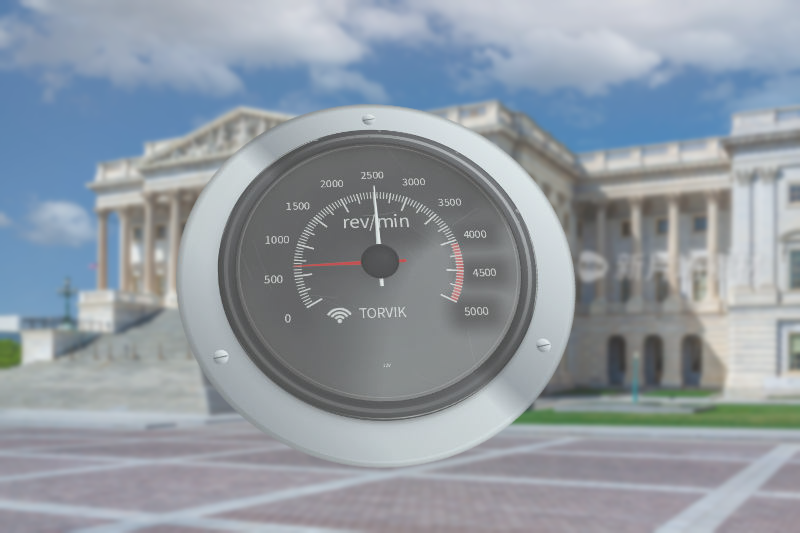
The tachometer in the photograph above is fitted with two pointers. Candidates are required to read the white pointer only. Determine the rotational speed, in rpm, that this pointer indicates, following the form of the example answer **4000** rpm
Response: **2500** rpm
